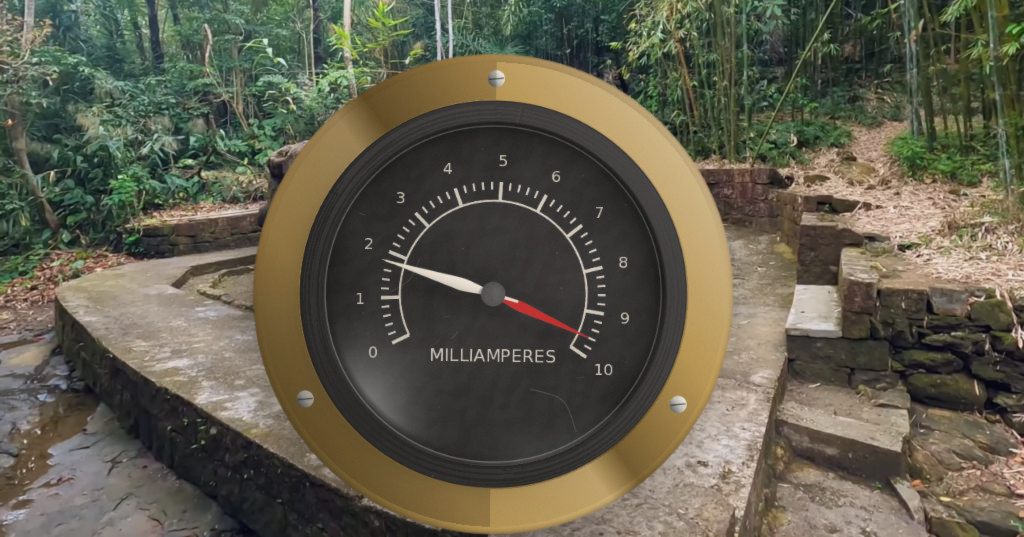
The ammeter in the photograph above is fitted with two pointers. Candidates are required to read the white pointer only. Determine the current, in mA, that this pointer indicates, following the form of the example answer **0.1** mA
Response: **1.8** mA
